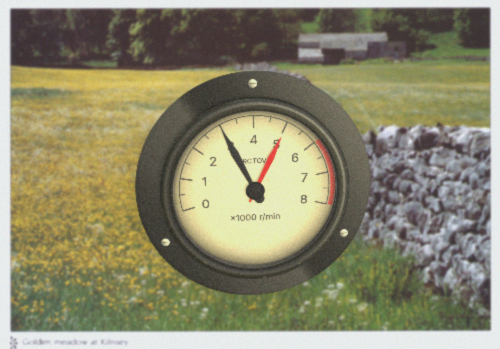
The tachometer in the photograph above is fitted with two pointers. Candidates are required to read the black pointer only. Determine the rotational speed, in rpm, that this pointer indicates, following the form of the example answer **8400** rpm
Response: **3000** rpm
